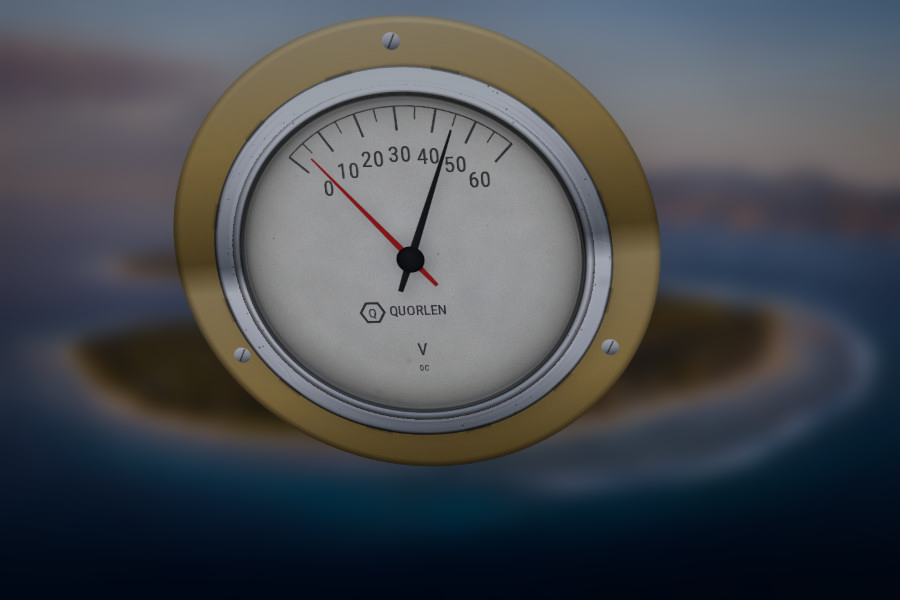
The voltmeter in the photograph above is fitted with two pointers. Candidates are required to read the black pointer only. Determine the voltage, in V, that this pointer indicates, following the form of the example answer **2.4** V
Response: **45** V
